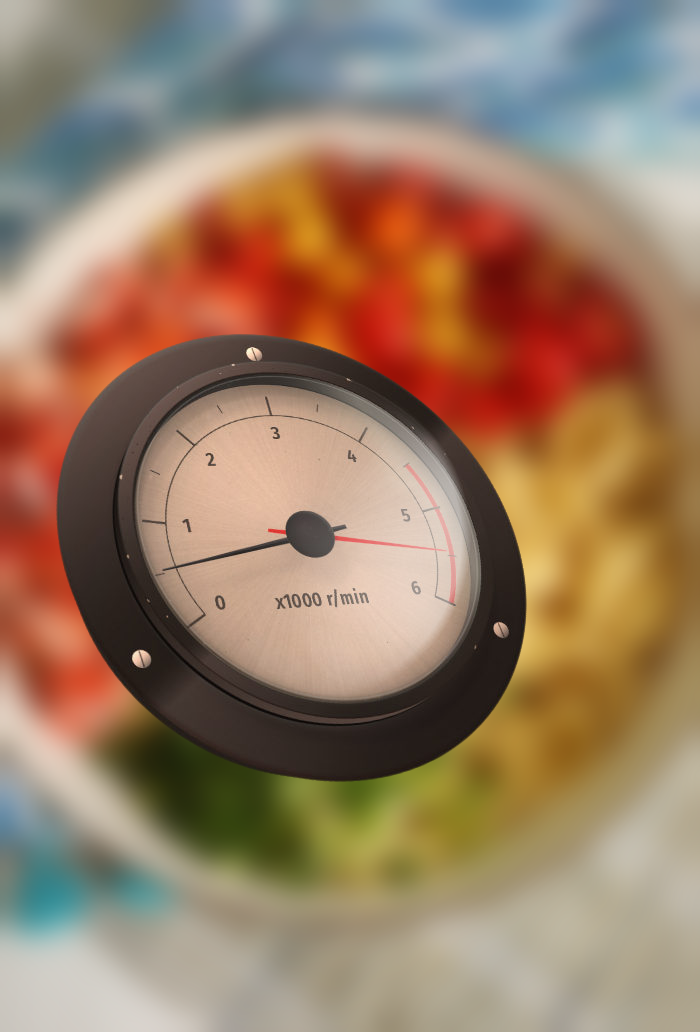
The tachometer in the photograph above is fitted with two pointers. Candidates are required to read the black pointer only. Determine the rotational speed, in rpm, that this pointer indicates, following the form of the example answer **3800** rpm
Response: **500** rpm
